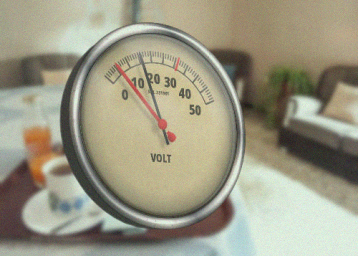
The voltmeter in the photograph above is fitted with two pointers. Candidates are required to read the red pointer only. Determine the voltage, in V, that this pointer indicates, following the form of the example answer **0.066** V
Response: **5** V
